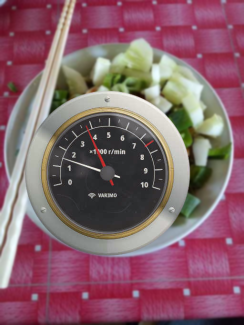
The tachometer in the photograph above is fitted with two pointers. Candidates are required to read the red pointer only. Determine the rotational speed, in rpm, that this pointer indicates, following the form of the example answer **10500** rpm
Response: **3750** rpm
